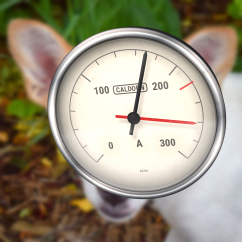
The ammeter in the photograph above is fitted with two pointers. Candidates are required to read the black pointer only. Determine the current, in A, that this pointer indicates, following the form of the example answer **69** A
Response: **170** A
